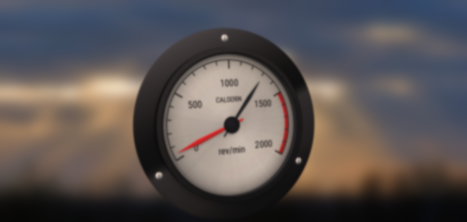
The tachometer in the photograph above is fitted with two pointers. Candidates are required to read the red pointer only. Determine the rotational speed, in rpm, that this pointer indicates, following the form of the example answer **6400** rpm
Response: **50** rpm
